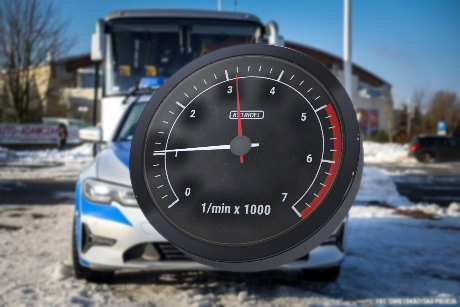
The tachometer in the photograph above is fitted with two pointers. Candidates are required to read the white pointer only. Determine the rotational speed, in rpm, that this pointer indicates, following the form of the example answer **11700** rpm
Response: **1000** rpm
